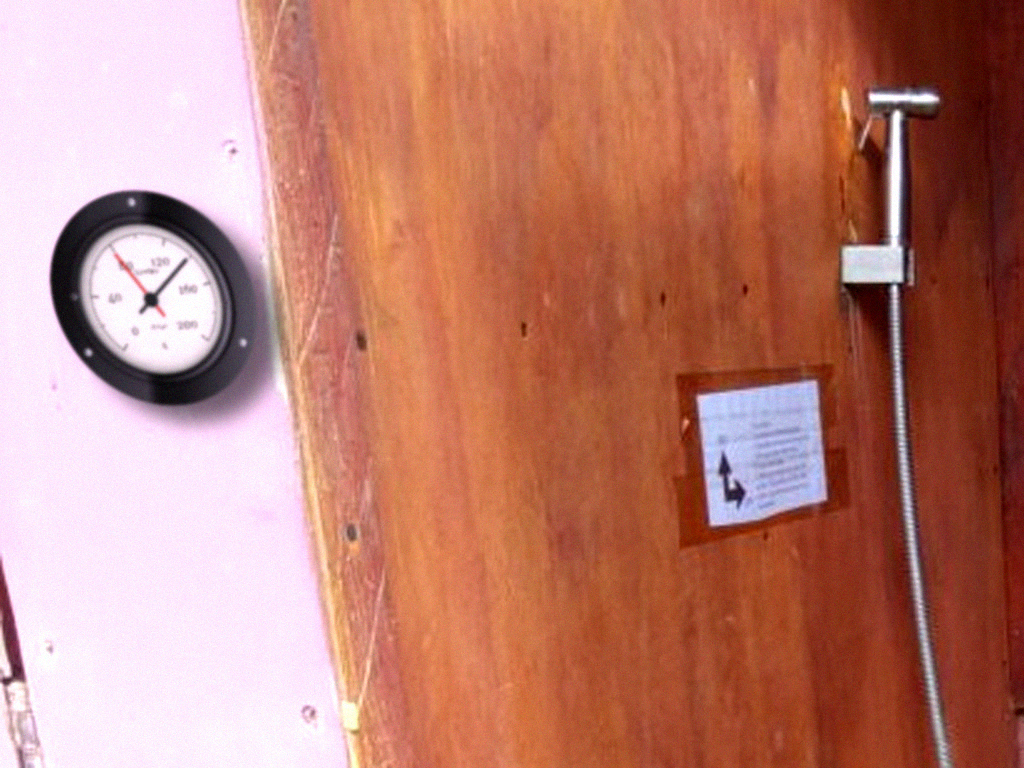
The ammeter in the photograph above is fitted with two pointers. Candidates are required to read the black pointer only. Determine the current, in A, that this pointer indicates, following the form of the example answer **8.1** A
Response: **140** A
